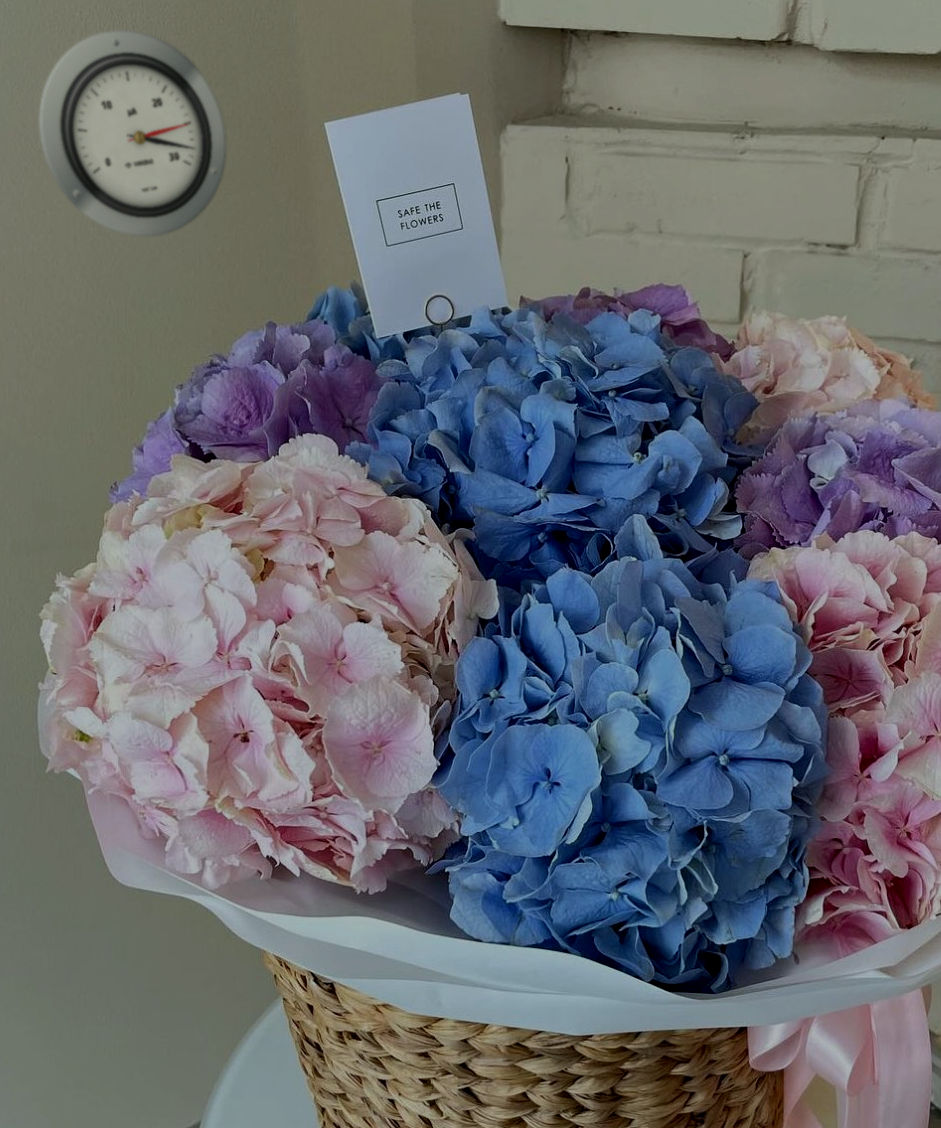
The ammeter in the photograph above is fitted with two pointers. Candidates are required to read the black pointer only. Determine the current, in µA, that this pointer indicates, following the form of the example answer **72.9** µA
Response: **28** µA
